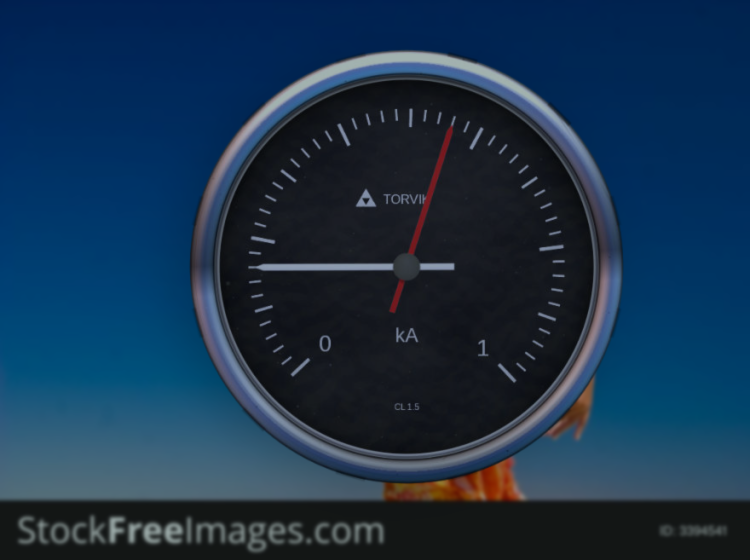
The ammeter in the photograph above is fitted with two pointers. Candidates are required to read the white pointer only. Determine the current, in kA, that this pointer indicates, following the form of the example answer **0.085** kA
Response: **0.16** kA
